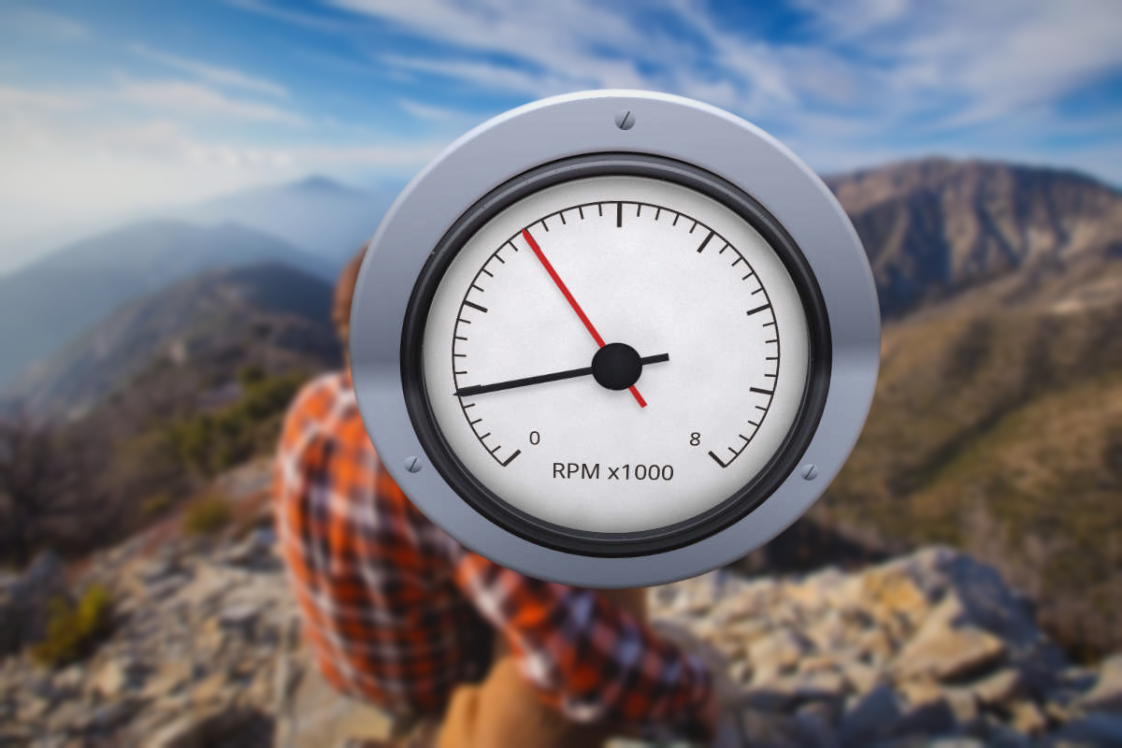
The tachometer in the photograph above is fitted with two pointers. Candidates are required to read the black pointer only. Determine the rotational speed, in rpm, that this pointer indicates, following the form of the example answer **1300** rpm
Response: **1000** rpm
